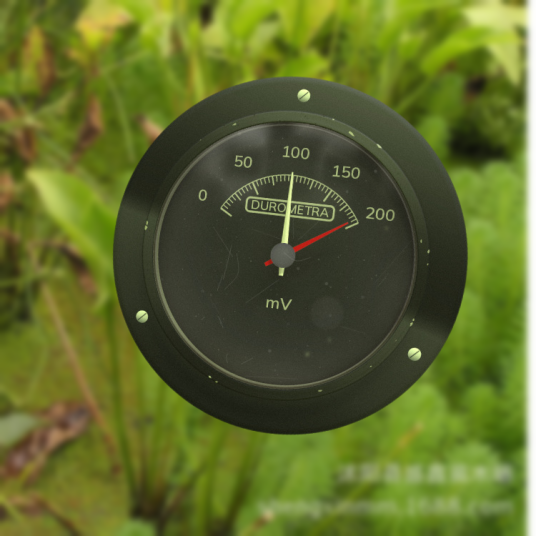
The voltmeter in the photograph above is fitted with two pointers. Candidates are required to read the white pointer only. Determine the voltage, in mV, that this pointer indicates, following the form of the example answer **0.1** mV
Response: **100** mV
